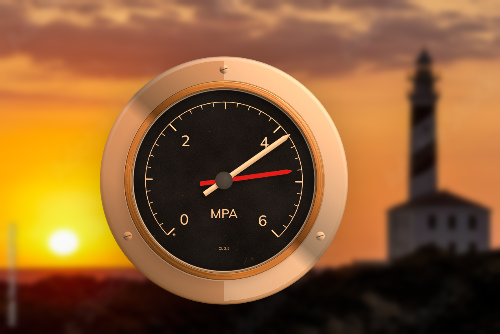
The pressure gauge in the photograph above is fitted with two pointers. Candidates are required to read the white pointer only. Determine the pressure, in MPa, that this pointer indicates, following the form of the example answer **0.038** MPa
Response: **4.2** MPa
